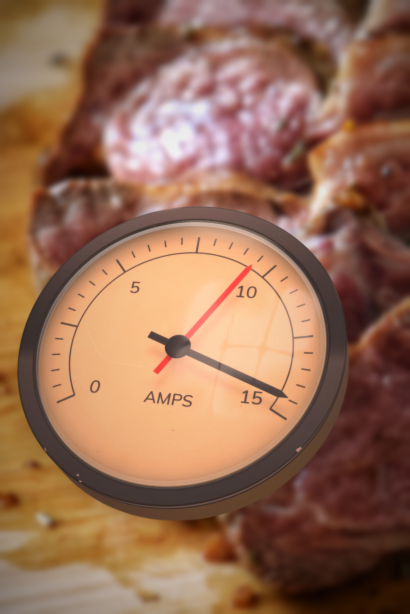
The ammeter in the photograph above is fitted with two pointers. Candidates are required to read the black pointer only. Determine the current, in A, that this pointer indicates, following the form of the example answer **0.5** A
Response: **14.5** A
